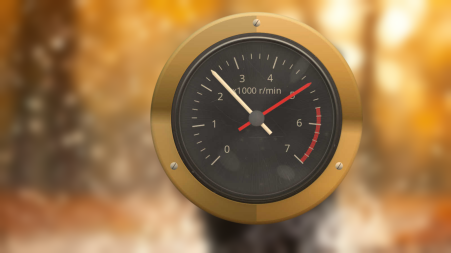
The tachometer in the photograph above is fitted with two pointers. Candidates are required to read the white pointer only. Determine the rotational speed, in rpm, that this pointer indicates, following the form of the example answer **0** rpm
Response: **2400** rpm
